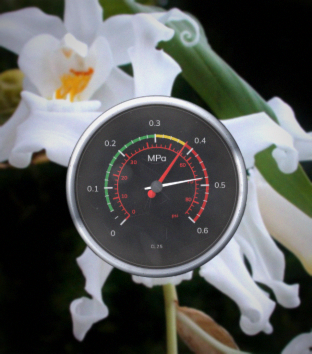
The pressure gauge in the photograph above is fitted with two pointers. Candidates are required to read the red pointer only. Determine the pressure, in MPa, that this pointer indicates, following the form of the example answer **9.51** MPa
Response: **0.38** MPa
